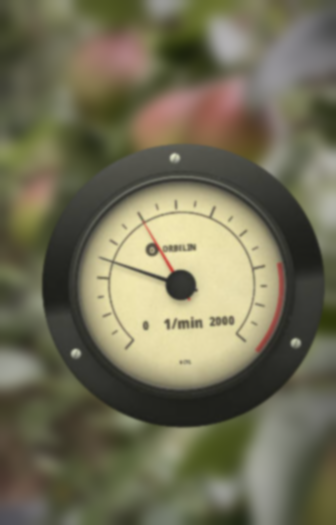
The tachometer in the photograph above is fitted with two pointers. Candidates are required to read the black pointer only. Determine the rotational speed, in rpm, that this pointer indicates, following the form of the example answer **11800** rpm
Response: **500** rpm
